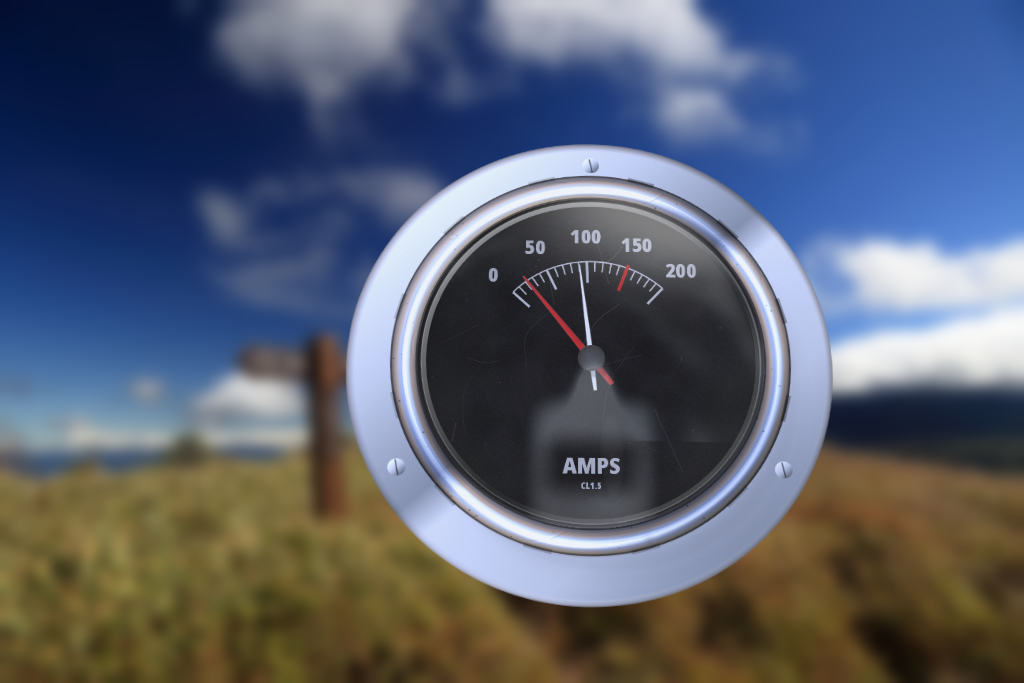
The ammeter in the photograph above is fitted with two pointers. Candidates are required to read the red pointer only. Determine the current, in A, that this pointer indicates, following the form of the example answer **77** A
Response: **20** A
